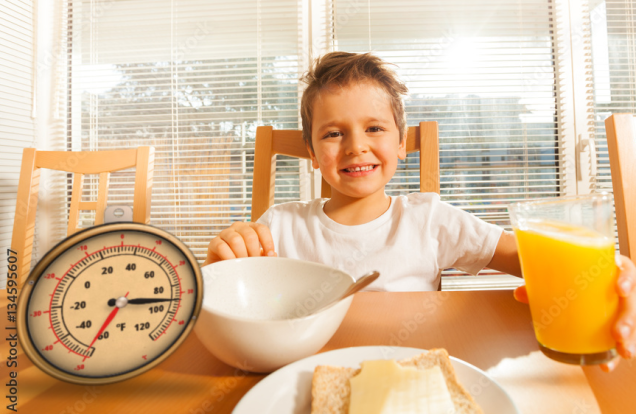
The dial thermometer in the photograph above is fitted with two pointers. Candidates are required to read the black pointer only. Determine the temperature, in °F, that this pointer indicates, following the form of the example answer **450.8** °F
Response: **90** °F
